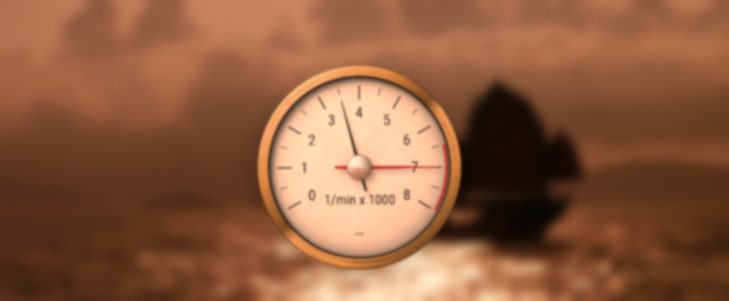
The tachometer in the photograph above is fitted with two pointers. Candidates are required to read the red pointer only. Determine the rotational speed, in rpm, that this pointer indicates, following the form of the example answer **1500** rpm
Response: **7000** rpm
